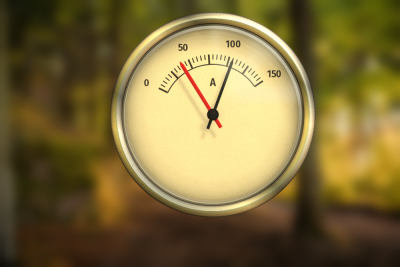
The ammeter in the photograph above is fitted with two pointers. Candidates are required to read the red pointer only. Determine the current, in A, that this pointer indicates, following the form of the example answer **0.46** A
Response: **40** A
